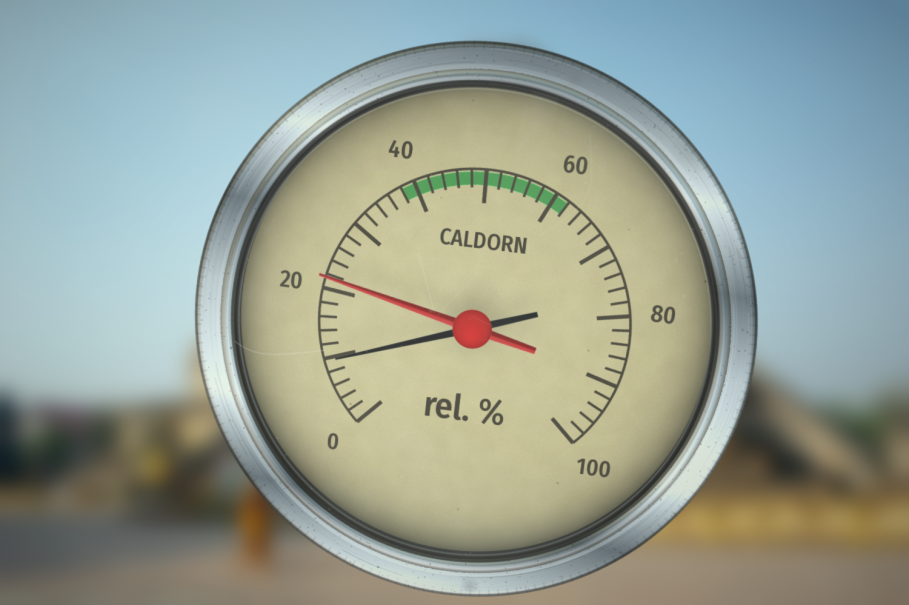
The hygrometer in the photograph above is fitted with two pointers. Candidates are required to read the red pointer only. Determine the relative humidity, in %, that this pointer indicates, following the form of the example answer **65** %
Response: **22** %
